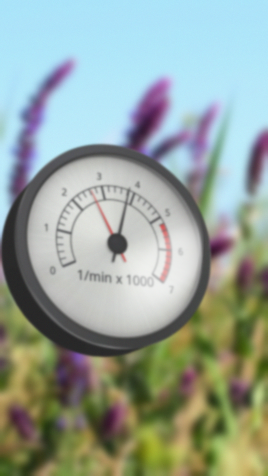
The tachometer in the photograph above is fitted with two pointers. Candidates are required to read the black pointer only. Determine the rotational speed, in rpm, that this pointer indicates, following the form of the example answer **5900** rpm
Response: **3800** rpm
